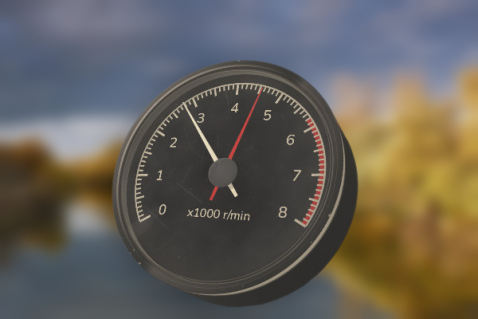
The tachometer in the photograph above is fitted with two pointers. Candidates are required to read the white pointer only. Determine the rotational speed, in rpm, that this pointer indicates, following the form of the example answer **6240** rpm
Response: **2800** rpm
